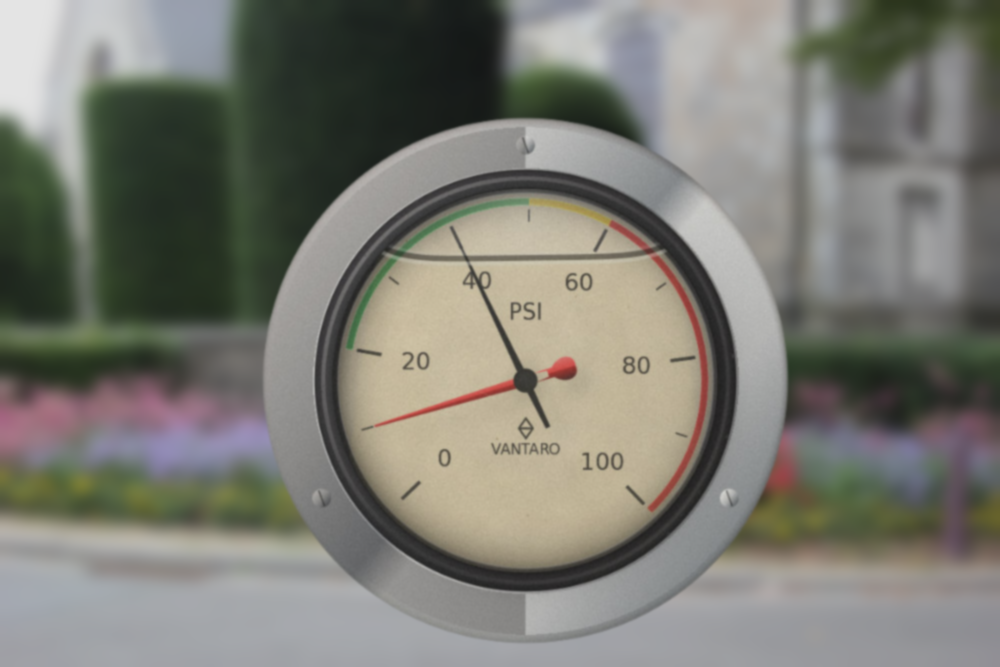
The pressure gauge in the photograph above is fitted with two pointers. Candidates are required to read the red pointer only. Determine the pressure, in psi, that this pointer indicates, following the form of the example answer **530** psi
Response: **10** psi
